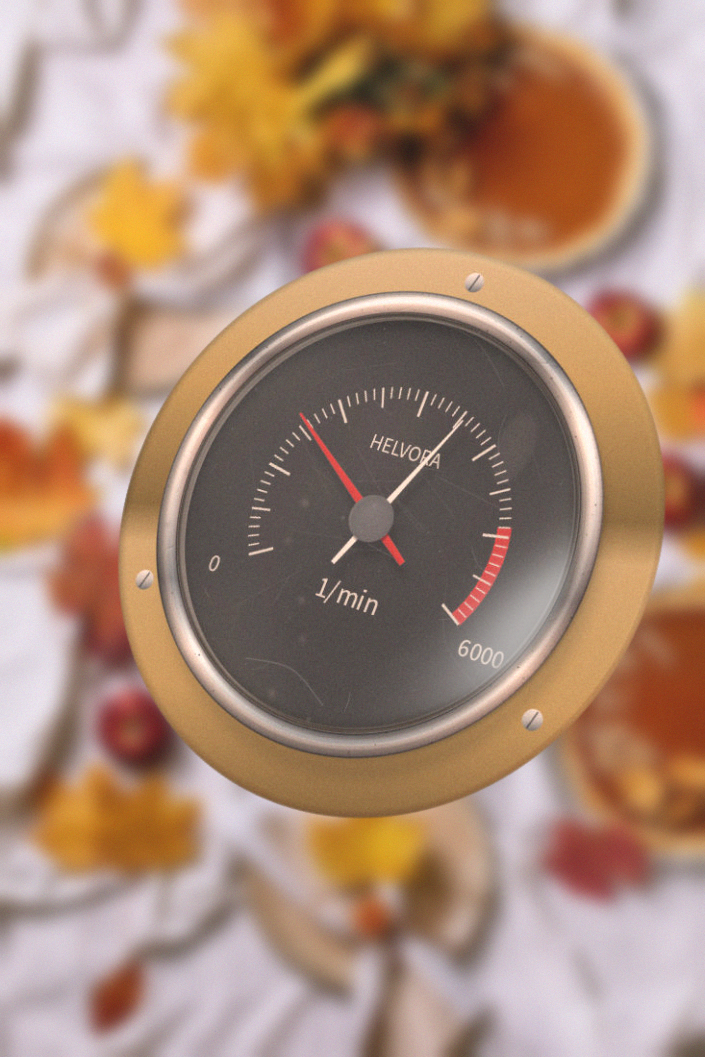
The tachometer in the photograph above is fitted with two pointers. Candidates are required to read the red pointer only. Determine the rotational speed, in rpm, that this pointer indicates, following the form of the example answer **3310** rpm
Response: **1600** rpm
